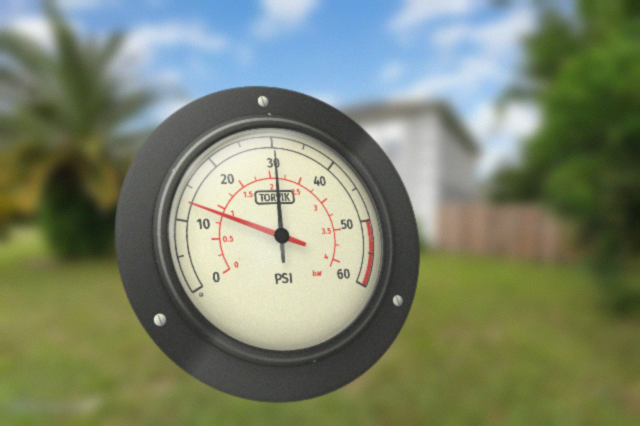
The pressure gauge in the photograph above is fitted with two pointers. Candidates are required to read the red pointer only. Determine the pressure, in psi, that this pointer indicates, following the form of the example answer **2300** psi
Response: **12.5** psi
